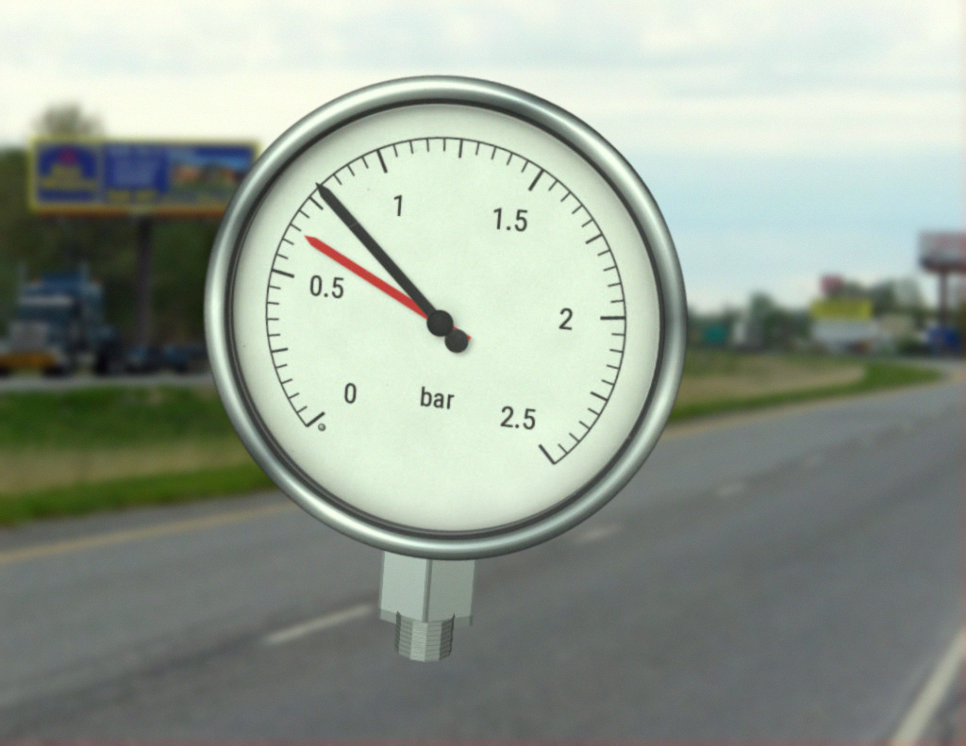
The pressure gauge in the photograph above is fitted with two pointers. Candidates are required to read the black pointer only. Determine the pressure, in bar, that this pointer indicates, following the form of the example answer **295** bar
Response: **0.8** bar
